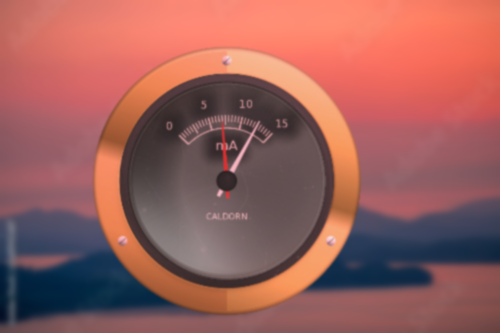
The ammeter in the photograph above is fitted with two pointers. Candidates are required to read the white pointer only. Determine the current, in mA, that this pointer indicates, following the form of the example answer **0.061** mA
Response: **12.5** mA
